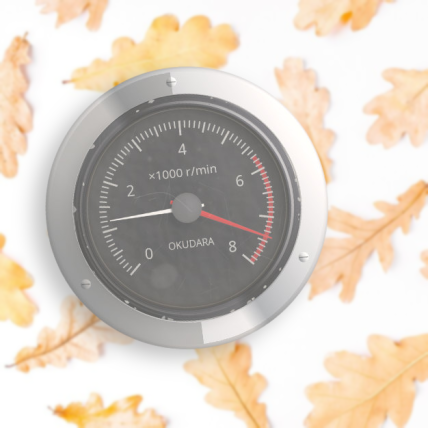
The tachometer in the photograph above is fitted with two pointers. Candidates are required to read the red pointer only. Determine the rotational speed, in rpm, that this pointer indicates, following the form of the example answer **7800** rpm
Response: **7400** rpm
